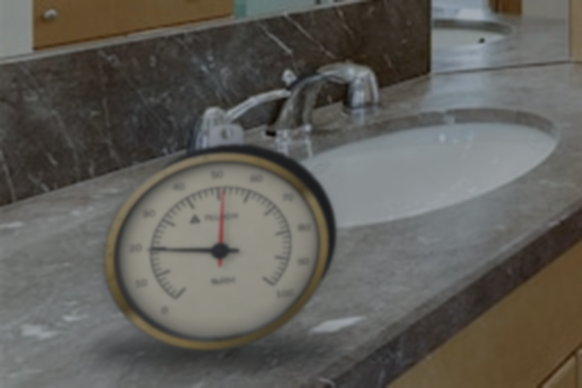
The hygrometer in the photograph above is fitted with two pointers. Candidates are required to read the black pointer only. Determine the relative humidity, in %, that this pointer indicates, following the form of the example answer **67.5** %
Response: **20** %
